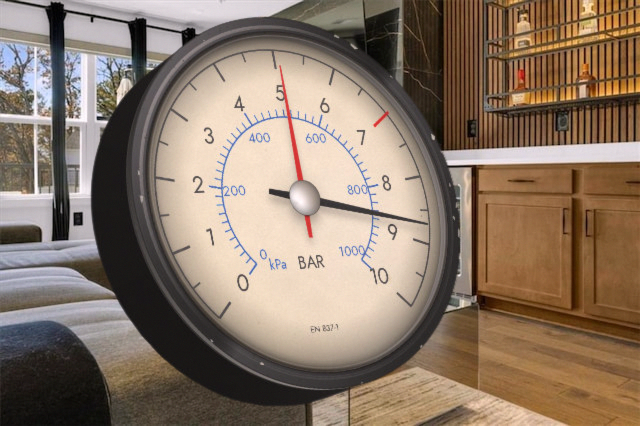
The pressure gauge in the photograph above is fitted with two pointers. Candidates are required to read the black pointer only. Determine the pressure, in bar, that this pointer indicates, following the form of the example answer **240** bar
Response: **8.75** bar
